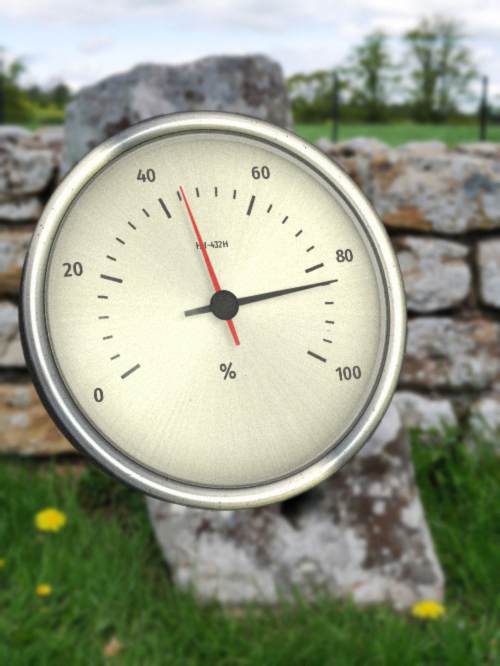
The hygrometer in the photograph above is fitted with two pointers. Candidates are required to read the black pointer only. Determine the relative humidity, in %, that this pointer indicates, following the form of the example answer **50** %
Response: **84** %
